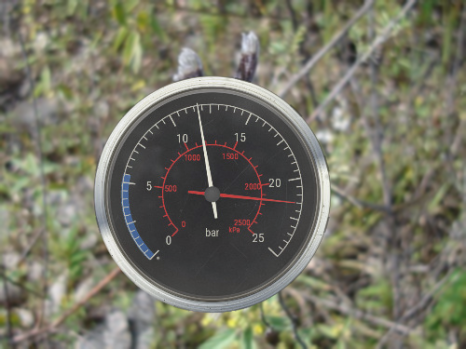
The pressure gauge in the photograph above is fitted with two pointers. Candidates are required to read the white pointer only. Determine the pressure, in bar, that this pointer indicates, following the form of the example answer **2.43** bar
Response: **11.75** bar
